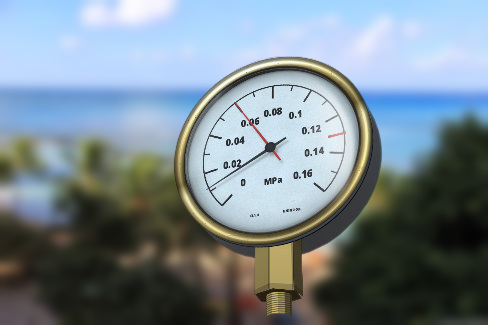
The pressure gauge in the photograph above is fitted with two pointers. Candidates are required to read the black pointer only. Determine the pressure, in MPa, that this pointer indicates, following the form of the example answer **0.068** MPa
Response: **0.01** MPa
